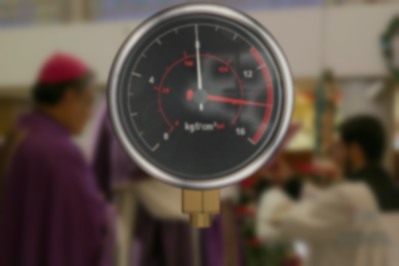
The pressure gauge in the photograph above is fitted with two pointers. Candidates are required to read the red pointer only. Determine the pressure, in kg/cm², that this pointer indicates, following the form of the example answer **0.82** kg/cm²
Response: **14** kg/cm²
